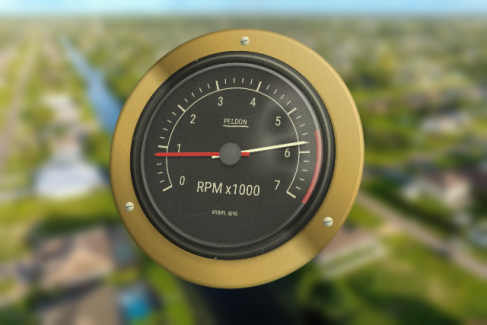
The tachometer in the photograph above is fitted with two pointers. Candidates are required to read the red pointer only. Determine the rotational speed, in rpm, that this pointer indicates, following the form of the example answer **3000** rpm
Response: **800** rpm
